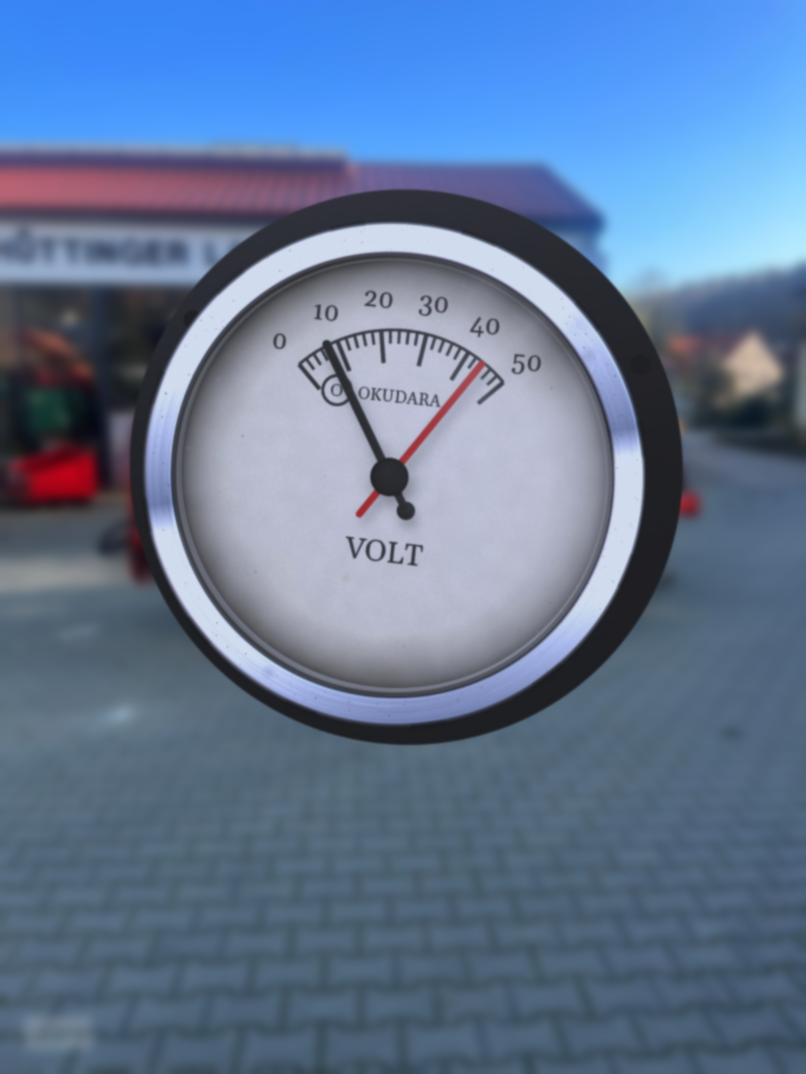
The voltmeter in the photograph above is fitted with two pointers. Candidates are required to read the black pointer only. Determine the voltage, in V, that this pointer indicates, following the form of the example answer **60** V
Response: **8** V
